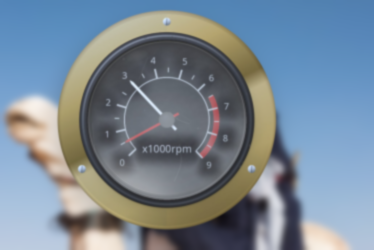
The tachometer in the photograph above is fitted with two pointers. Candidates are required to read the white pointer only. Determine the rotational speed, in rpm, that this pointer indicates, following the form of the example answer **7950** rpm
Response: **3000** rpm
